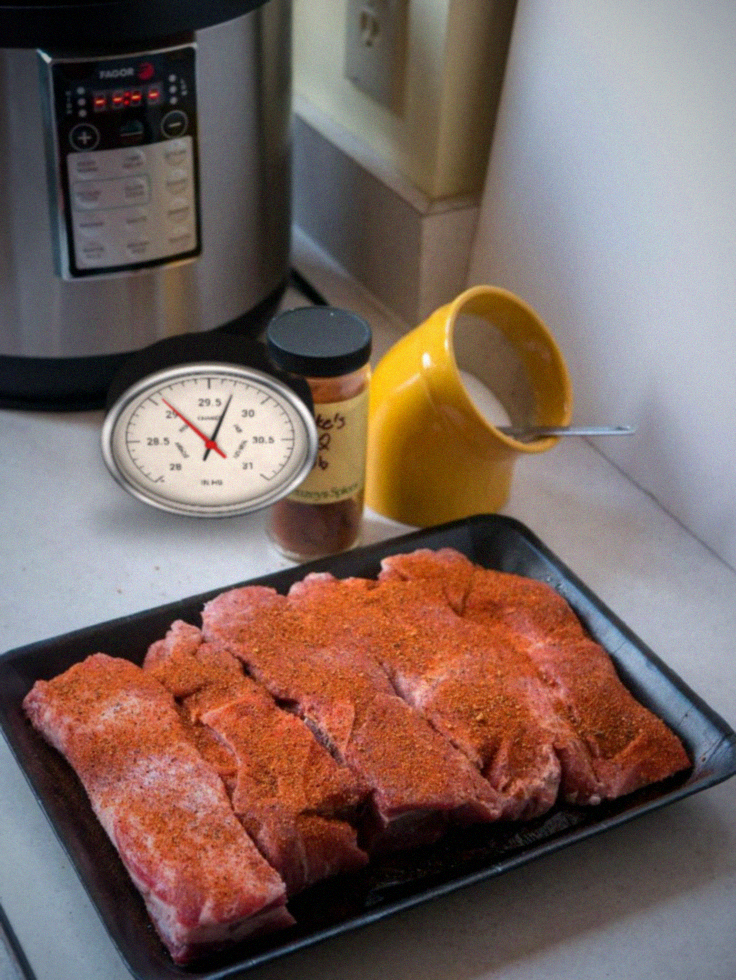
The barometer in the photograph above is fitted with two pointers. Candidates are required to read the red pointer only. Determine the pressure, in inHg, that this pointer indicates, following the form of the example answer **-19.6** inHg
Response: **29.1** inHg
